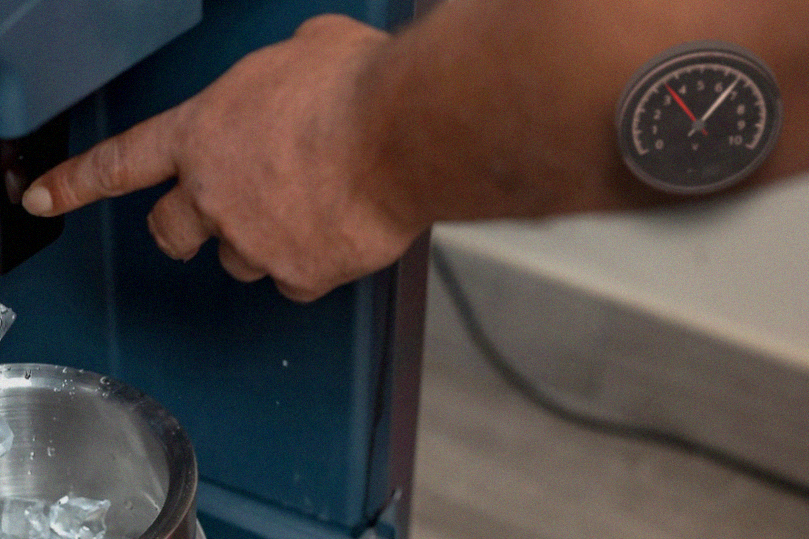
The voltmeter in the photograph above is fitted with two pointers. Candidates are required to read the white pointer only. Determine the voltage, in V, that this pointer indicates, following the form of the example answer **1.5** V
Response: **6.5** V
